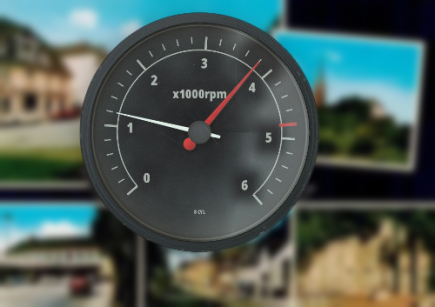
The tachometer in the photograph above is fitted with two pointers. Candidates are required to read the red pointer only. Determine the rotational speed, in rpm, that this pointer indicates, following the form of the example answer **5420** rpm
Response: **3800** rpm
